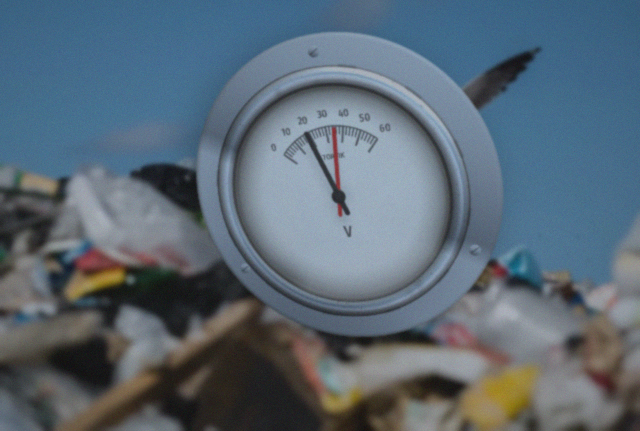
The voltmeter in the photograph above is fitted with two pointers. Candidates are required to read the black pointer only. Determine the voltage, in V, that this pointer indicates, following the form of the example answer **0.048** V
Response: **20** V
